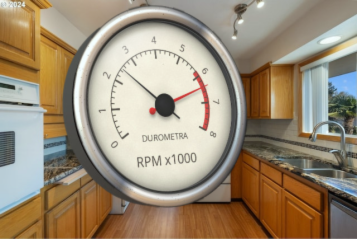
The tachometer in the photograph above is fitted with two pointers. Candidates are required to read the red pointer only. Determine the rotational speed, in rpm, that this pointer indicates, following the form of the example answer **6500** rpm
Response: **6400** rpm
